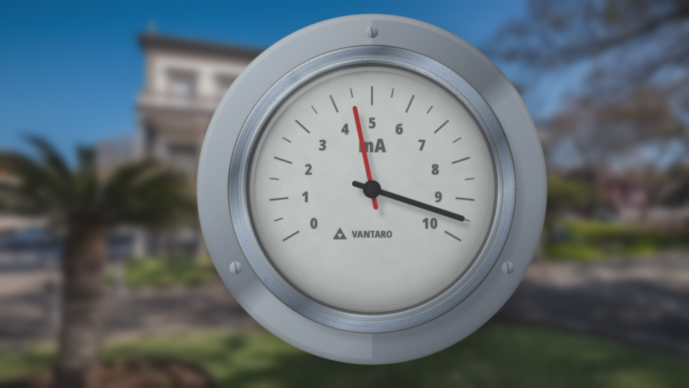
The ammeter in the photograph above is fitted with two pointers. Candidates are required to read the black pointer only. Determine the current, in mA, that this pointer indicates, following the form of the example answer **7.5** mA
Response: **9.5** mA
